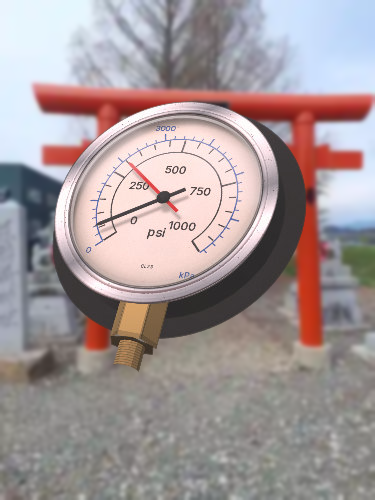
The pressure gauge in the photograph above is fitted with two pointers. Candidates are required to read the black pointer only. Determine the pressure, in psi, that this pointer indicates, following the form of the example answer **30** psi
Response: **50** psi
